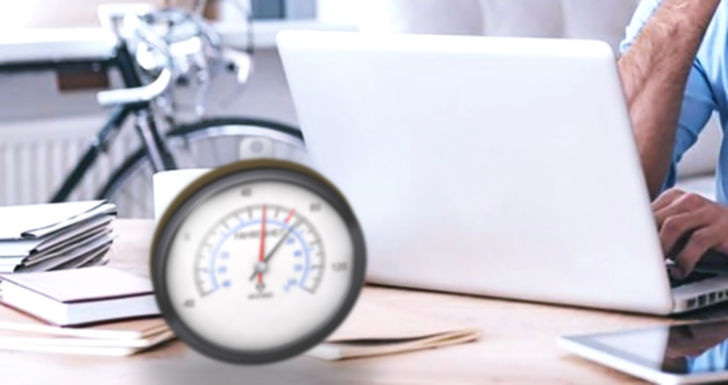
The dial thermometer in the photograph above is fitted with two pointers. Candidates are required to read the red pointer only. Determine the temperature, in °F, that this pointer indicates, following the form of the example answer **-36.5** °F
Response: **50** °F
